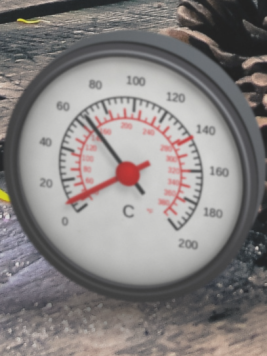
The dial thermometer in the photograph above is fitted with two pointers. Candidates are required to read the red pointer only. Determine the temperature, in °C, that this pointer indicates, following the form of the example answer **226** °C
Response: **8** °C
